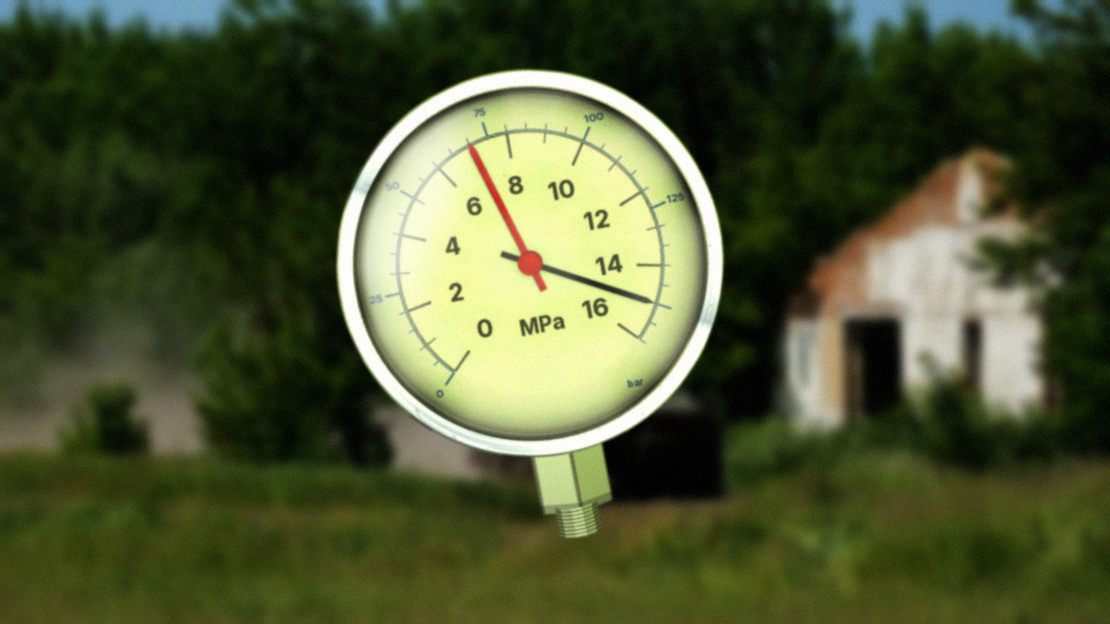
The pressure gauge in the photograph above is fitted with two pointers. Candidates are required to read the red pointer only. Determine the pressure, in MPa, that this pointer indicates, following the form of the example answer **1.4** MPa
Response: **7** MPa
